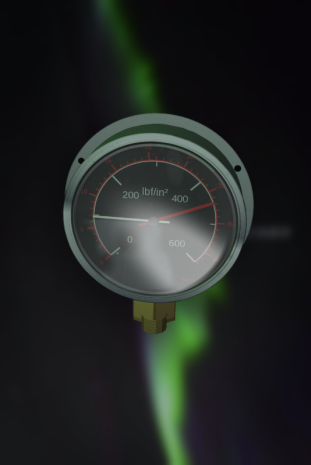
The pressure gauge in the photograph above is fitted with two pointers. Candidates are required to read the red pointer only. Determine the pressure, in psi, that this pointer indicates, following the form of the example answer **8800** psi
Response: **450** psi
